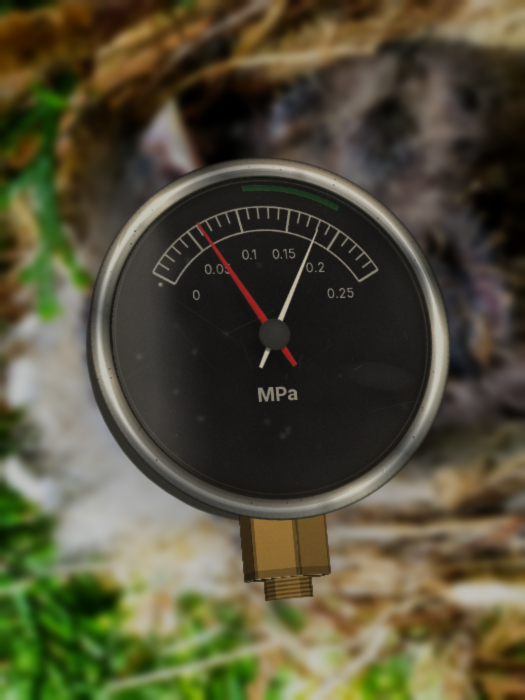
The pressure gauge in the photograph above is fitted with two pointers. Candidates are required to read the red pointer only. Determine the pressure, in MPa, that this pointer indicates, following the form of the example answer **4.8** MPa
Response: **0.06** MPa
